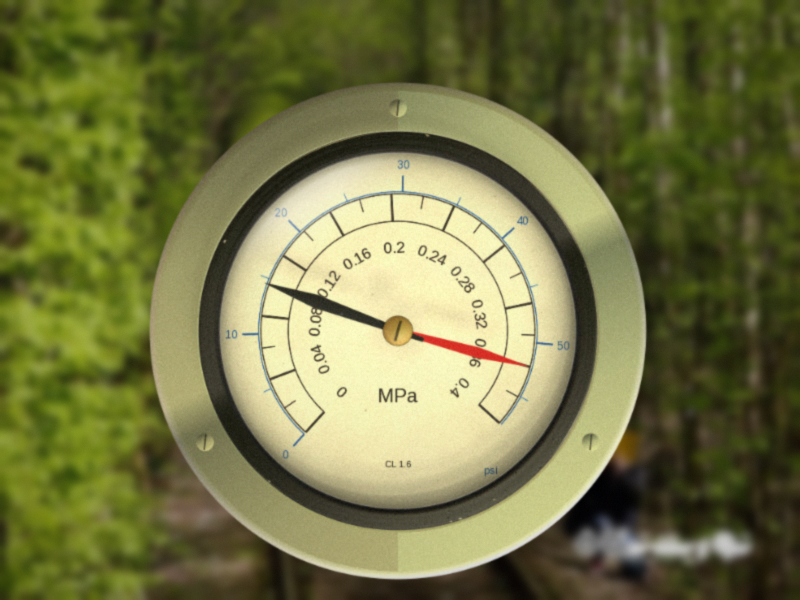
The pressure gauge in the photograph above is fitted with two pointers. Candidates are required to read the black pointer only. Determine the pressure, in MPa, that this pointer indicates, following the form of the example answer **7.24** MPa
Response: **0.1** MPa
